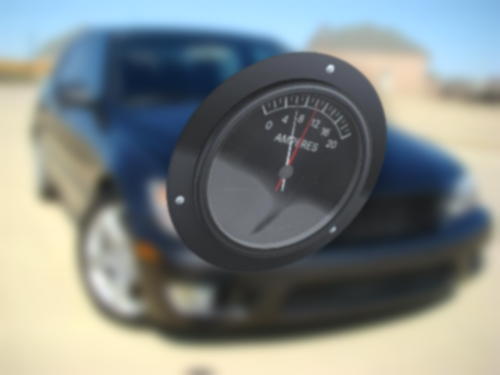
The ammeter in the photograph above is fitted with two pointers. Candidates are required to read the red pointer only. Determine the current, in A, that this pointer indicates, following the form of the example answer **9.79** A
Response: **10** A
